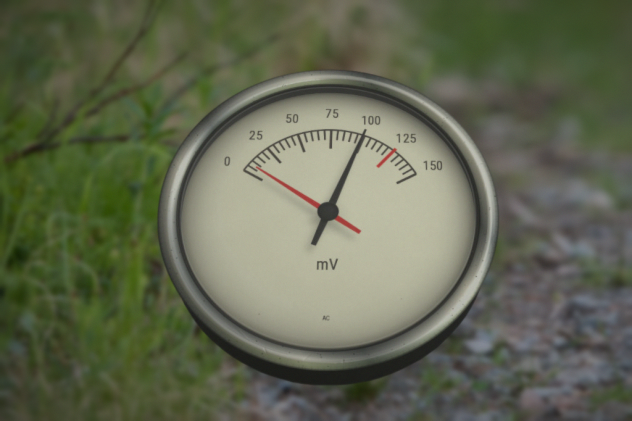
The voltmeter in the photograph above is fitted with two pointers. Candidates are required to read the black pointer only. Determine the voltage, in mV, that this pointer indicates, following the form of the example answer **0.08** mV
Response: **100** mV
